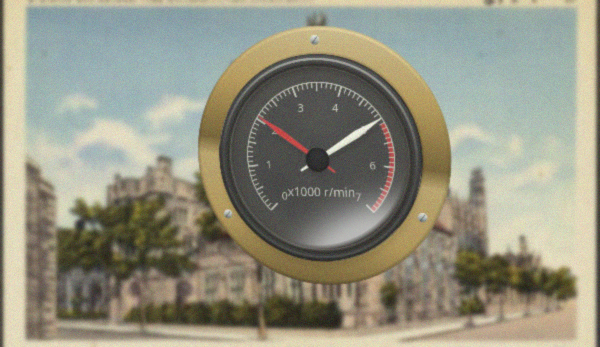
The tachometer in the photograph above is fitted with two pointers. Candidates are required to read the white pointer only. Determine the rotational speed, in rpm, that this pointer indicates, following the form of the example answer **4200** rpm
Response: **5000** rpm
